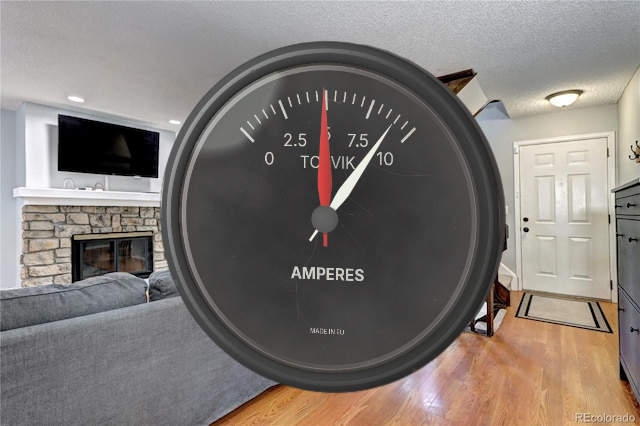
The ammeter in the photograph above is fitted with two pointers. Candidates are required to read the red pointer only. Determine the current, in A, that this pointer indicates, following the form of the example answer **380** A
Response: **5** A
